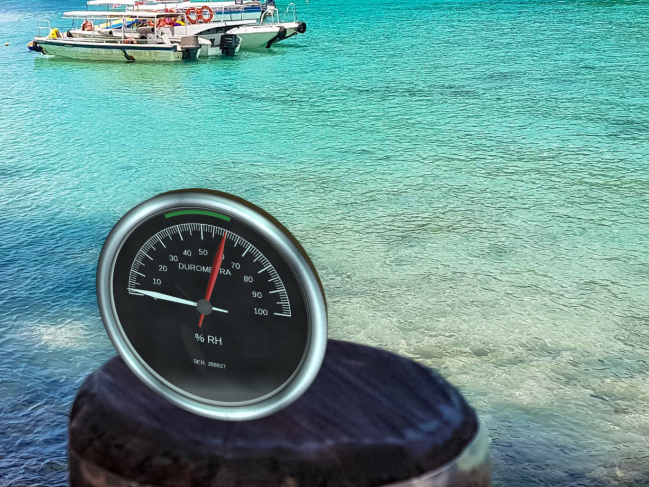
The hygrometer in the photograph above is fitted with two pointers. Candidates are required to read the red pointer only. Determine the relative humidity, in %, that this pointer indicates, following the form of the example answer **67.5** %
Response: **60** %
